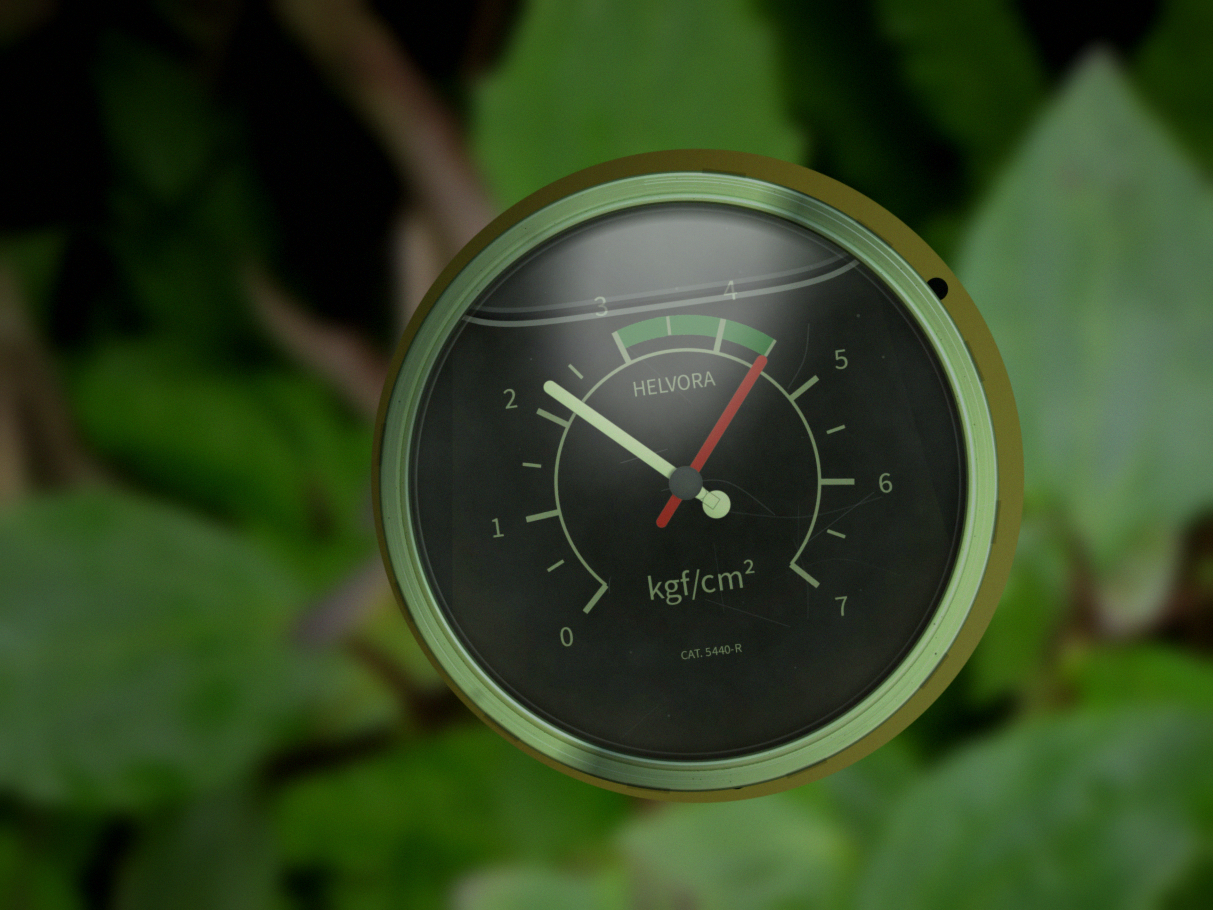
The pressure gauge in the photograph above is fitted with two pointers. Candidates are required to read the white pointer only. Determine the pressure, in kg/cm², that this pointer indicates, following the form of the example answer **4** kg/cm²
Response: **2.25** kg/cm²
